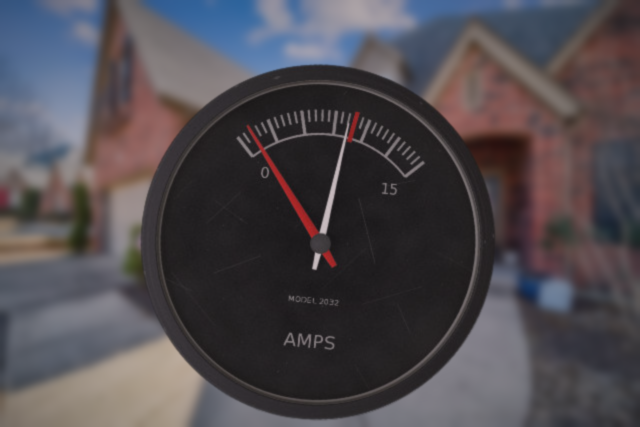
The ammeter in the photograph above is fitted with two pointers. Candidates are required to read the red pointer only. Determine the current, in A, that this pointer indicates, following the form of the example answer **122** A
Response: **1** A
